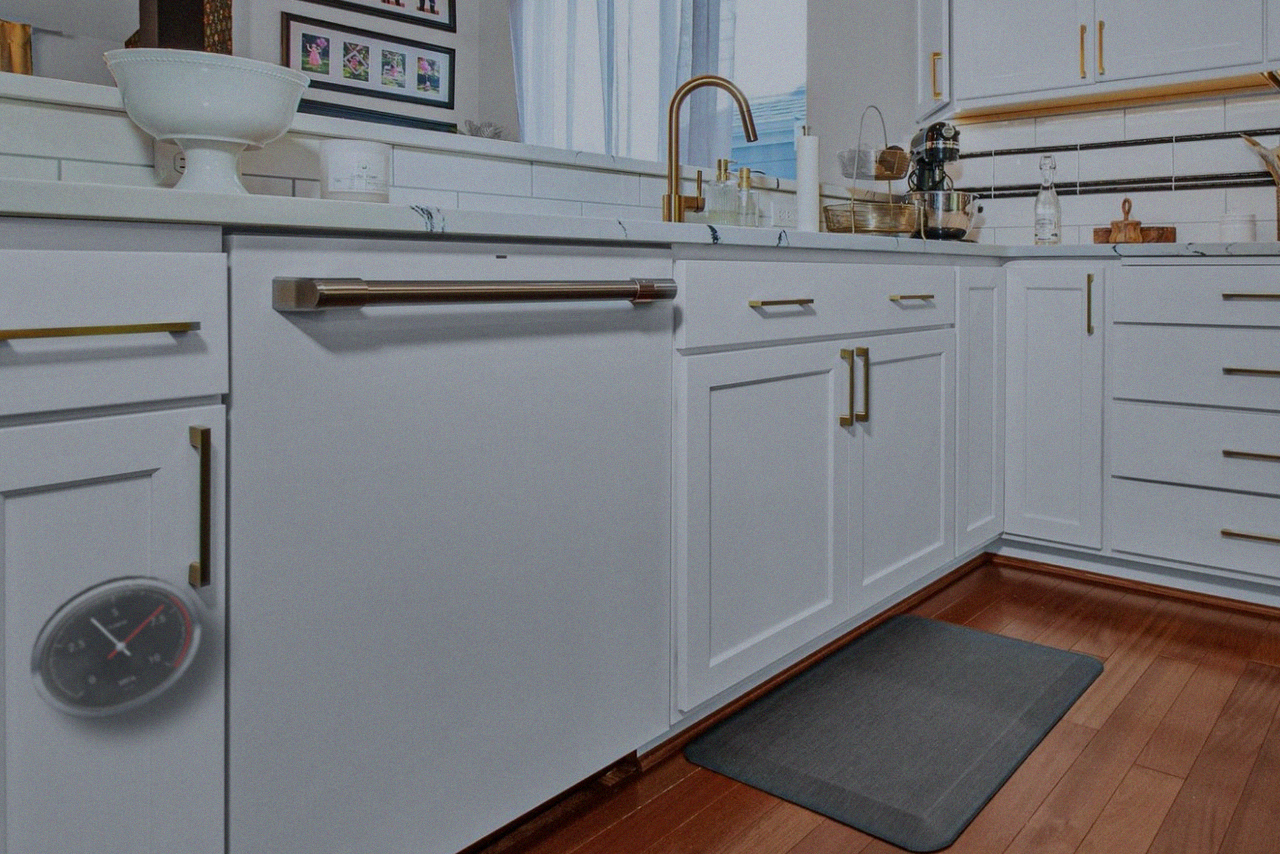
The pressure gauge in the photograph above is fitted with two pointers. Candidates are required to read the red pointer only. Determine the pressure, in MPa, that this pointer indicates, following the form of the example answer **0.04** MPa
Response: **7** MPa
